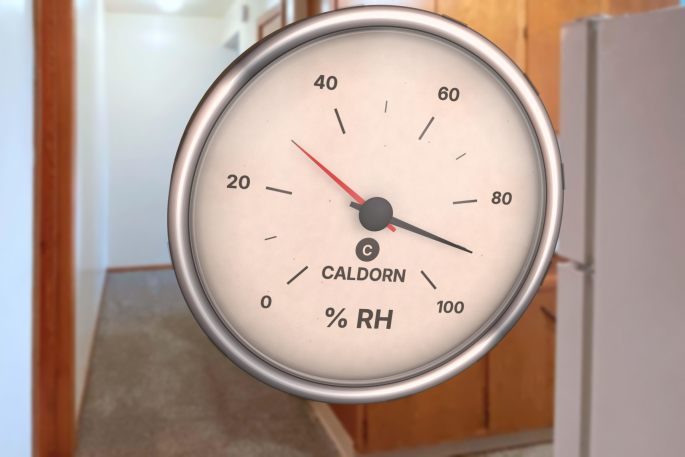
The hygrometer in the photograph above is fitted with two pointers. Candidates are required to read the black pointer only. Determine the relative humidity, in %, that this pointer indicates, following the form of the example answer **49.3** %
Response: **90** %
